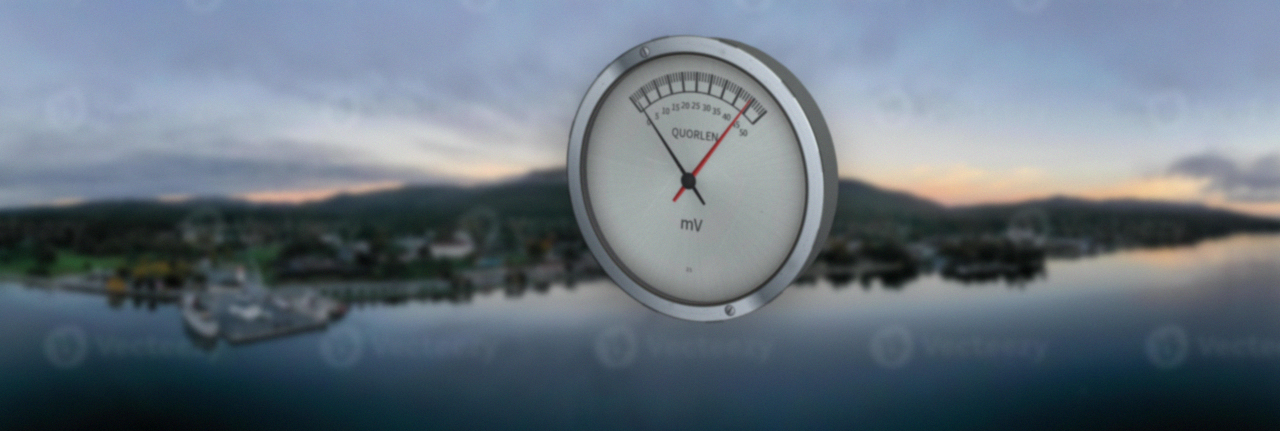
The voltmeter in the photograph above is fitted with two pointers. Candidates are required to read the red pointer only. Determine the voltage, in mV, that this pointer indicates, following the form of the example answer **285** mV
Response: **45** mV
